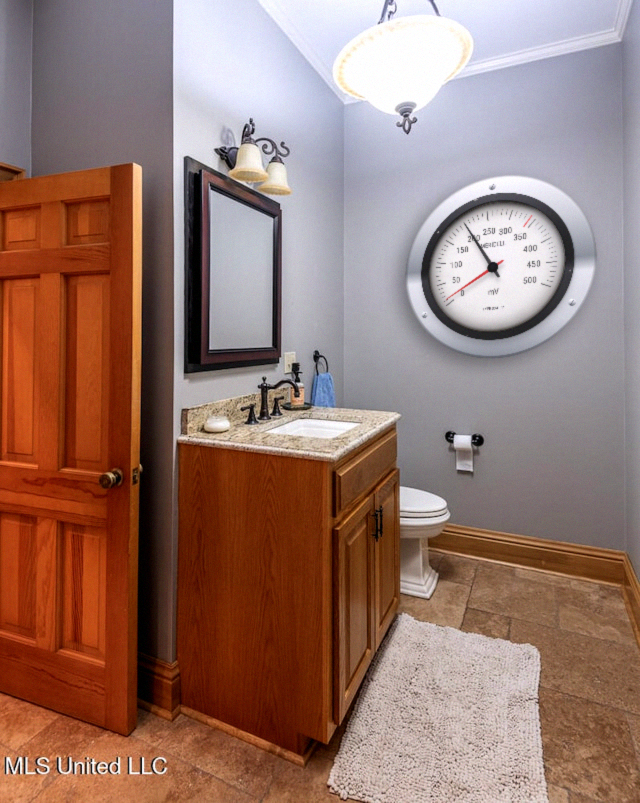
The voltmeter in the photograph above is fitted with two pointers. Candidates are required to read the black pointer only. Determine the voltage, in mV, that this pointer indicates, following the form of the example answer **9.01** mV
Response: **200** mV
